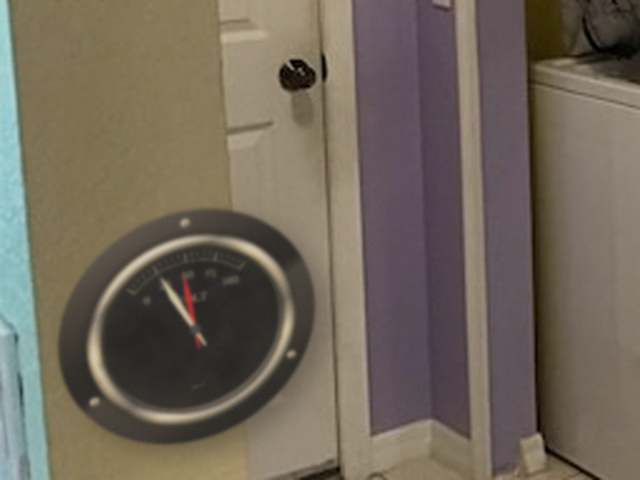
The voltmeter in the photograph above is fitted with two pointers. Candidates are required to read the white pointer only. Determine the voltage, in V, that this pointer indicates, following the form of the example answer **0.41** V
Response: **25** V
